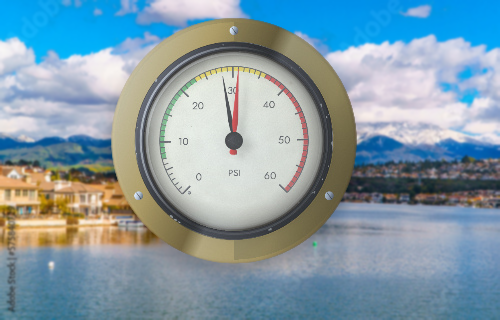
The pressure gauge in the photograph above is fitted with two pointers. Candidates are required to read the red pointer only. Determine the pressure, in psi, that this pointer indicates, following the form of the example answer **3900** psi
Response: **31** psi
